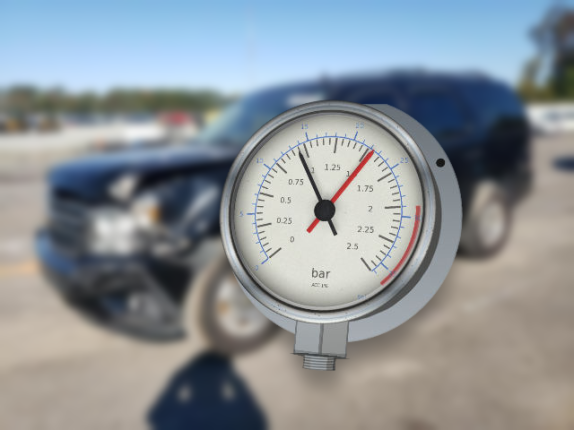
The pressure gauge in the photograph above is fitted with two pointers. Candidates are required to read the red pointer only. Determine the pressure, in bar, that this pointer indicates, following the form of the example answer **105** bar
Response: **1.55** bar
